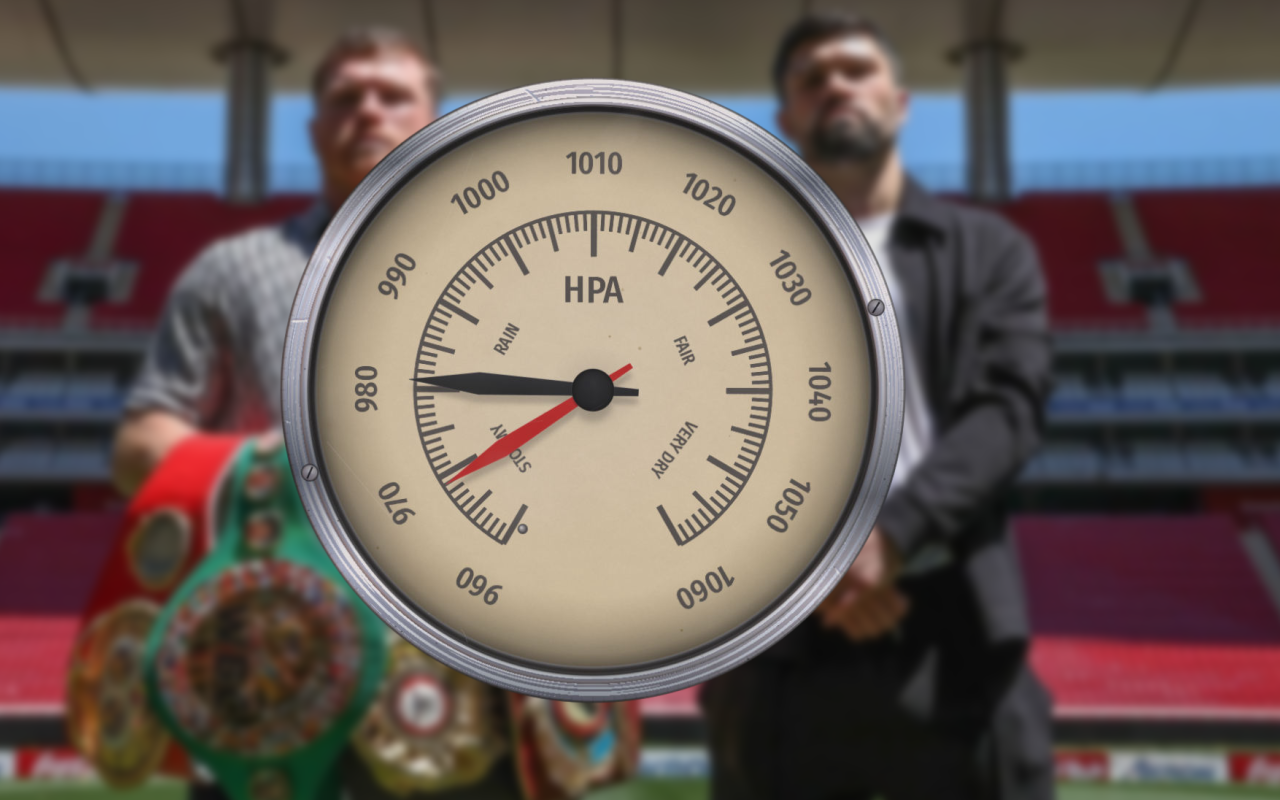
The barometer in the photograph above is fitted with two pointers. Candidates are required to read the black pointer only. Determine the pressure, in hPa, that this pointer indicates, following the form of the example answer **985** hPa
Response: **981** hPa
